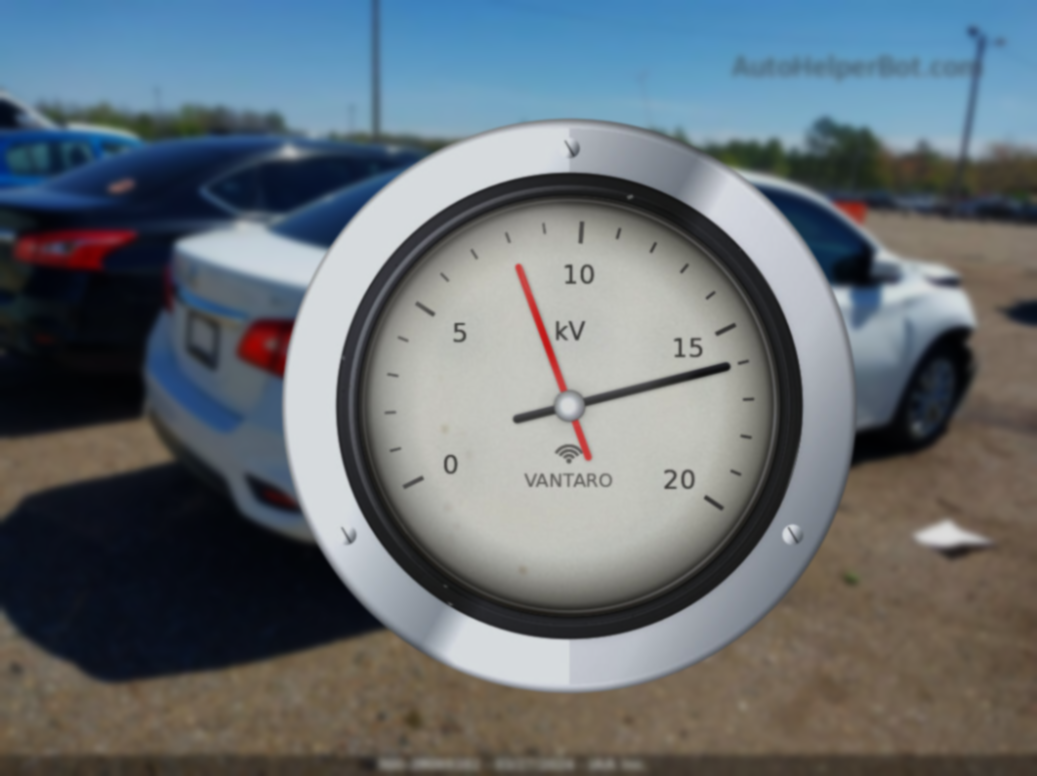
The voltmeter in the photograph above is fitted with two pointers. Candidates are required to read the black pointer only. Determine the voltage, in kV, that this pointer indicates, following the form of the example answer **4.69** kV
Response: **16** kV
